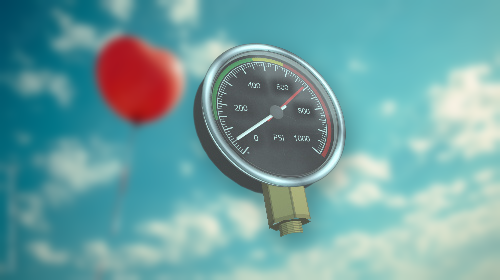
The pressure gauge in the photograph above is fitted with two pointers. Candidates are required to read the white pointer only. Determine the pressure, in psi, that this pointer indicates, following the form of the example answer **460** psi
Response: **50** psi
